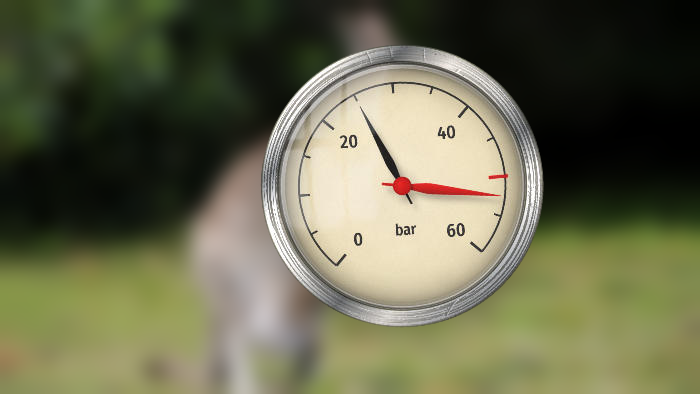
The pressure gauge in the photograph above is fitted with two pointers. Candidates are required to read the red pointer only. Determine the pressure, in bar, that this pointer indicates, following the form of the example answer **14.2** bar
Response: **52.5** bar
